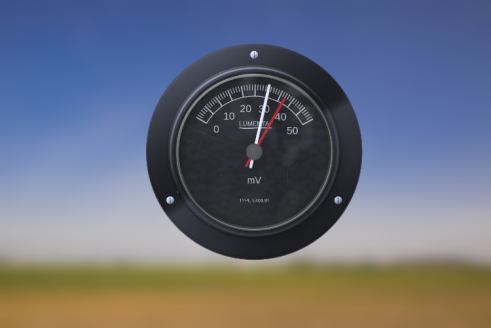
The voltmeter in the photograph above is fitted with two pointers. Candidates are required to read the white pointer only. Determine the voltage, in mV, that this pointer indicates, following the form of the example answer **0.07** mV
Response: **30** mV
